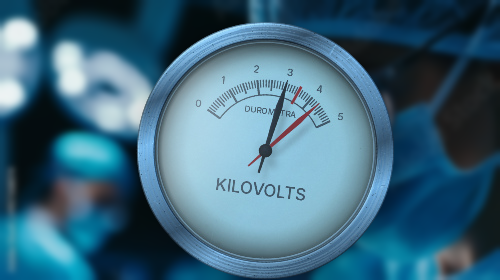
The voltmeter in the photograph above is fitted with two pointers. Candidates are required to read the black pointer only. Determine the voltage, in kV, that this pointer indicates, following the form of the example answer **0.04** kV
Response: **3** kV
